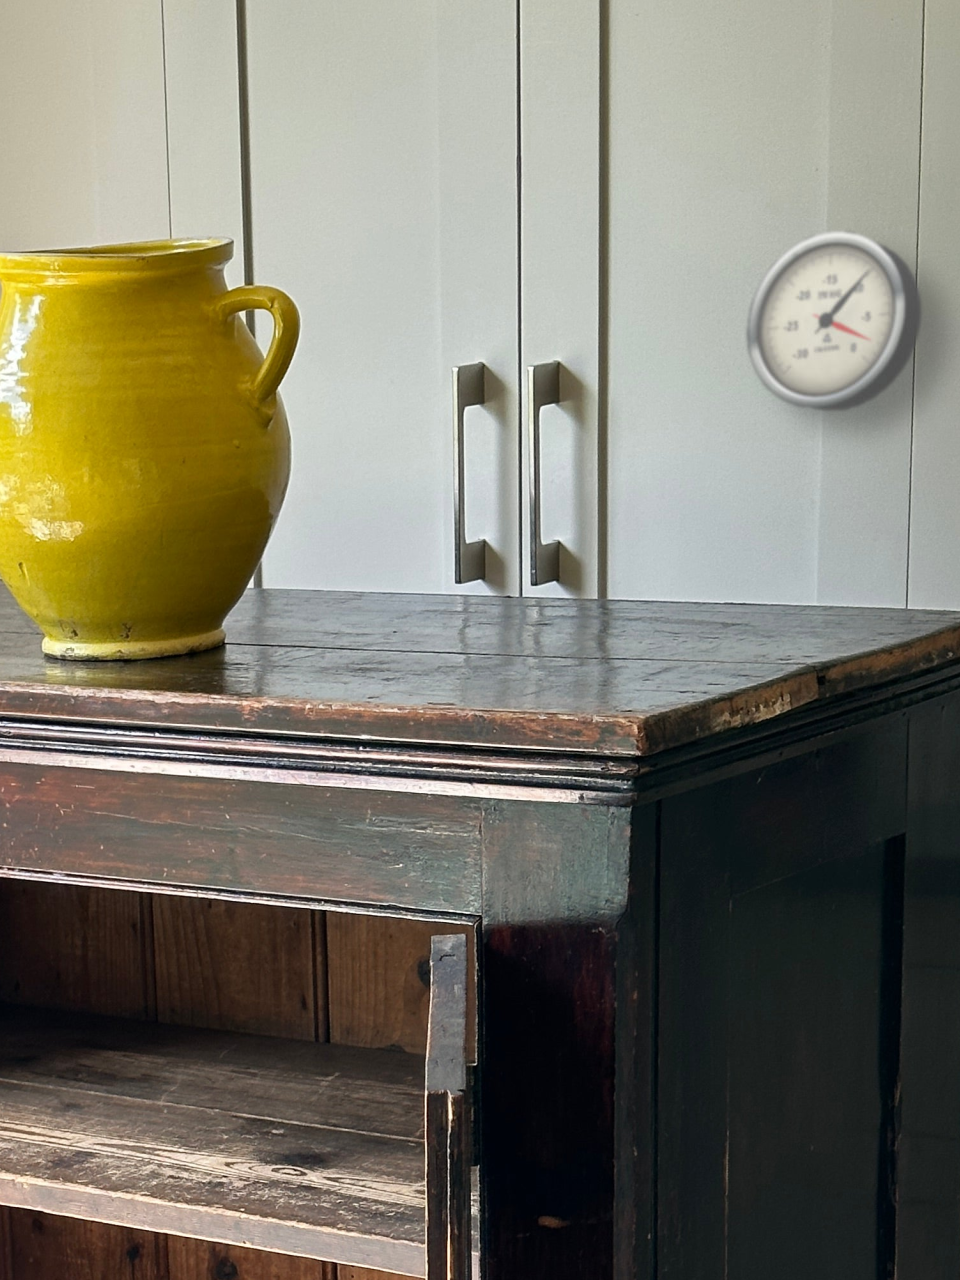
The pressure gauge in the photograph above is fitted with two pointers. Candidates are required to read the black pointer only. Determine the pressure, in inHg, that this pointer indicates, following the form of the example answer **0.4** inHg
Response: **-10** inHg
